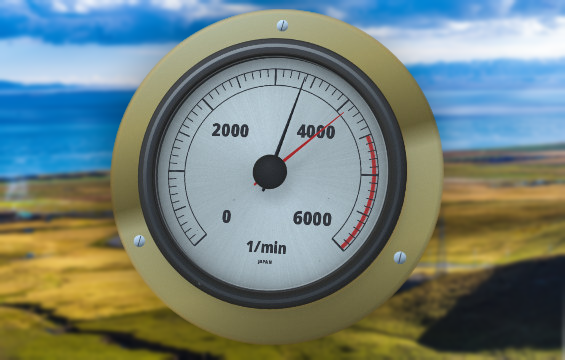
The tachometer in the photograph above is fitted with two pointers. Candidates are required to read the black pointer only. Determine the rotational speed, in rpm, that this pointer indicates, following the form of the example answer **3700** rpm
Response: **3400** rpm
